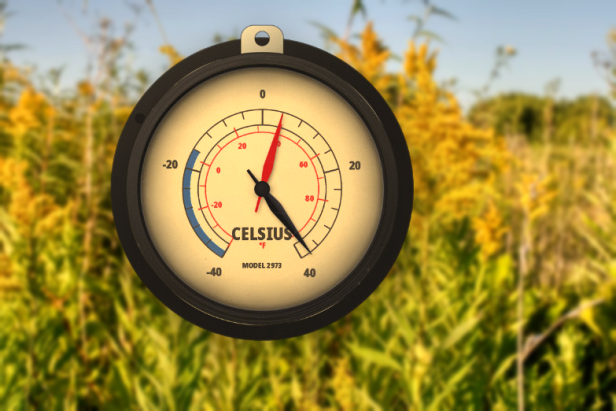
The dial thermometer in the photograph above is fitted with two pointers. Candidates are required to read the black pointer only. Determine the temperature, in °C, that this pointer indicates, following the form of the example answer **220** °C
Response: **38** °C
